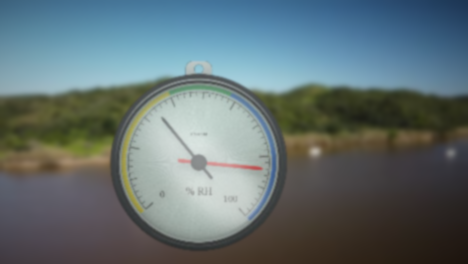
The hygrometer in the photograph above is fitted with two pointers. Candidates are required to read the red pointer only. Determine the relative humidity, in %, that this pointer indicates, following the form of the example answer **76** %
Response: **84** %
